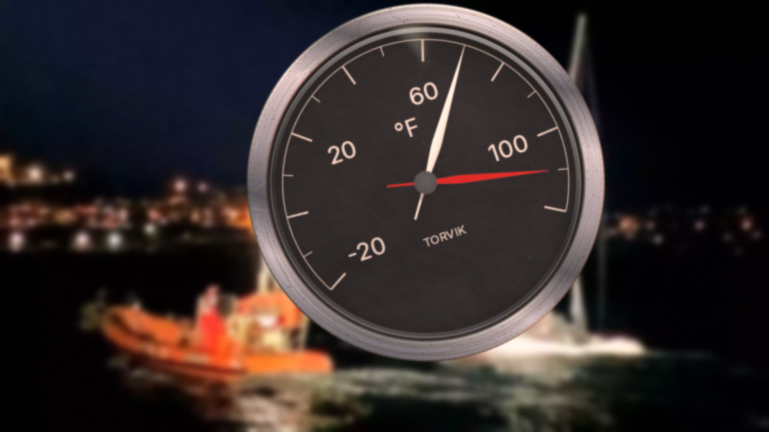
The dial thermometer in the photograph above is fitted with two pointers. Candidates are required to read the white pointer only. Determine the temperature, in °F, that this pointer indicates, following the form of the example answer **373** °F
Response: **70** °F
